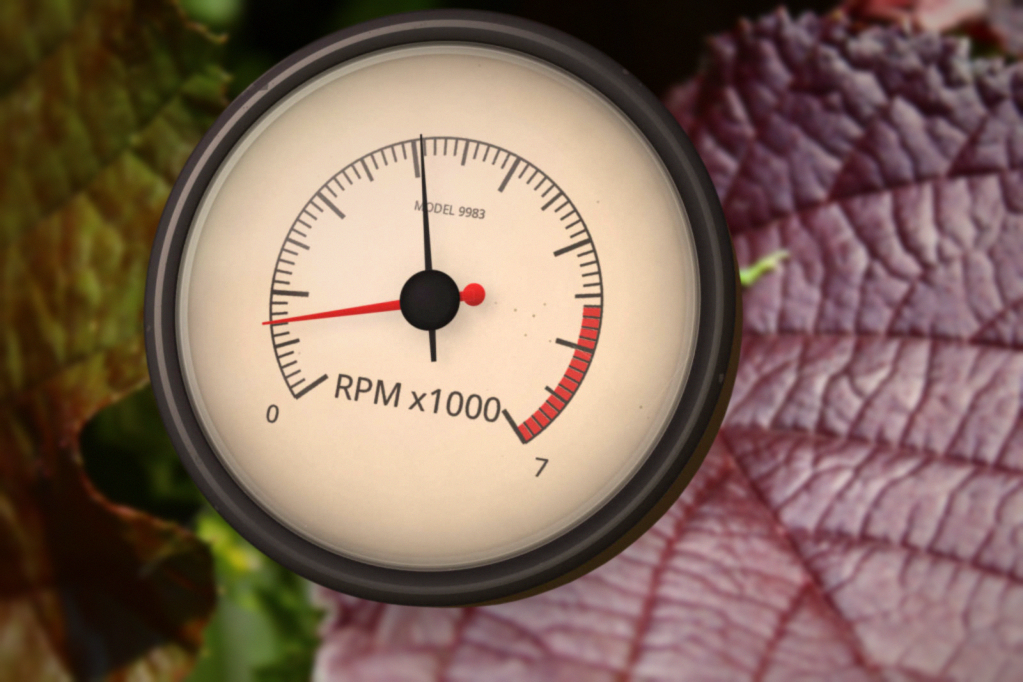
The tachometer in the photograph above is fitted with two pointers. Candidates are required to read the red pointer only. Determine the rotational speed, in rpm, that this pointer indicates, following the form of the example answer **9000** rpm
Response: **700** rpm
